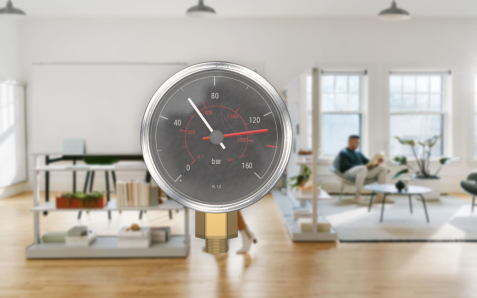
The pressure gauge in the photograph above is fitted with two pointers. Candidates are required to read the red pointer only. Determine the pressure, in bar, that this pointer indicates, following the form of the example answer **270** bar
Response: **130** bar
